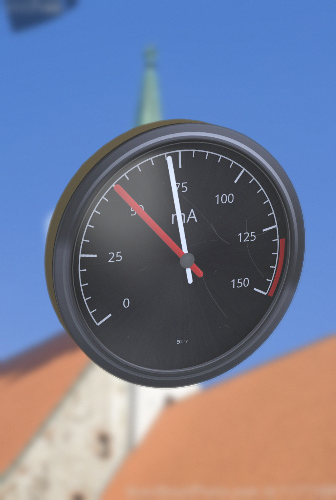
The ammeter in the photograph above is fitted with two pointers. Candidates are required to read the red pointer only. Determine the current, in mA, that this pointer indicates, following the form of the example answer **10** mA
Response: **50** mA
